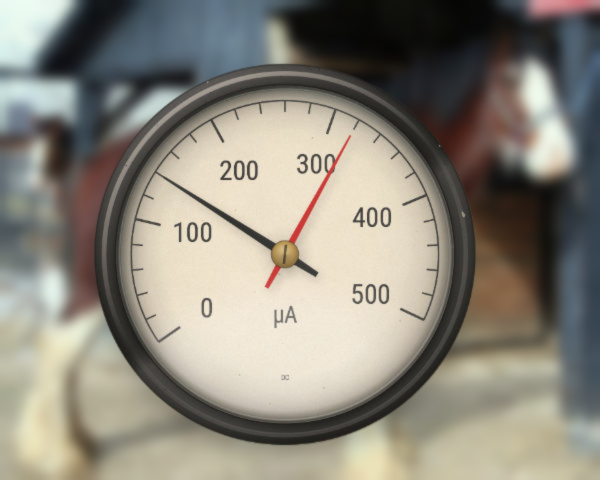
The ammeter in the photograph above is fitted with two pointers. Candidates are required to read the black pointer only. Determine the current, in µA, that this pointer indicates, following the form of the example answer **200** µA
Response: **140** µA
